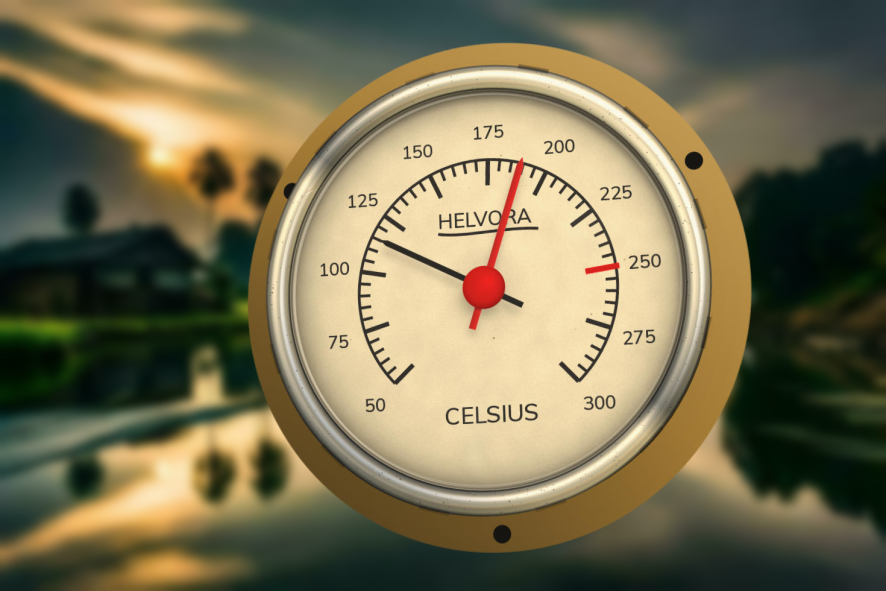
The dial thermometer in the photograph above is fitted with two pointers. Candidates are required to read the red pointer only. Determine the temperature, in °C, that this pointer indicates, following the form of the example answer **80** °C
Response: **190** °C
